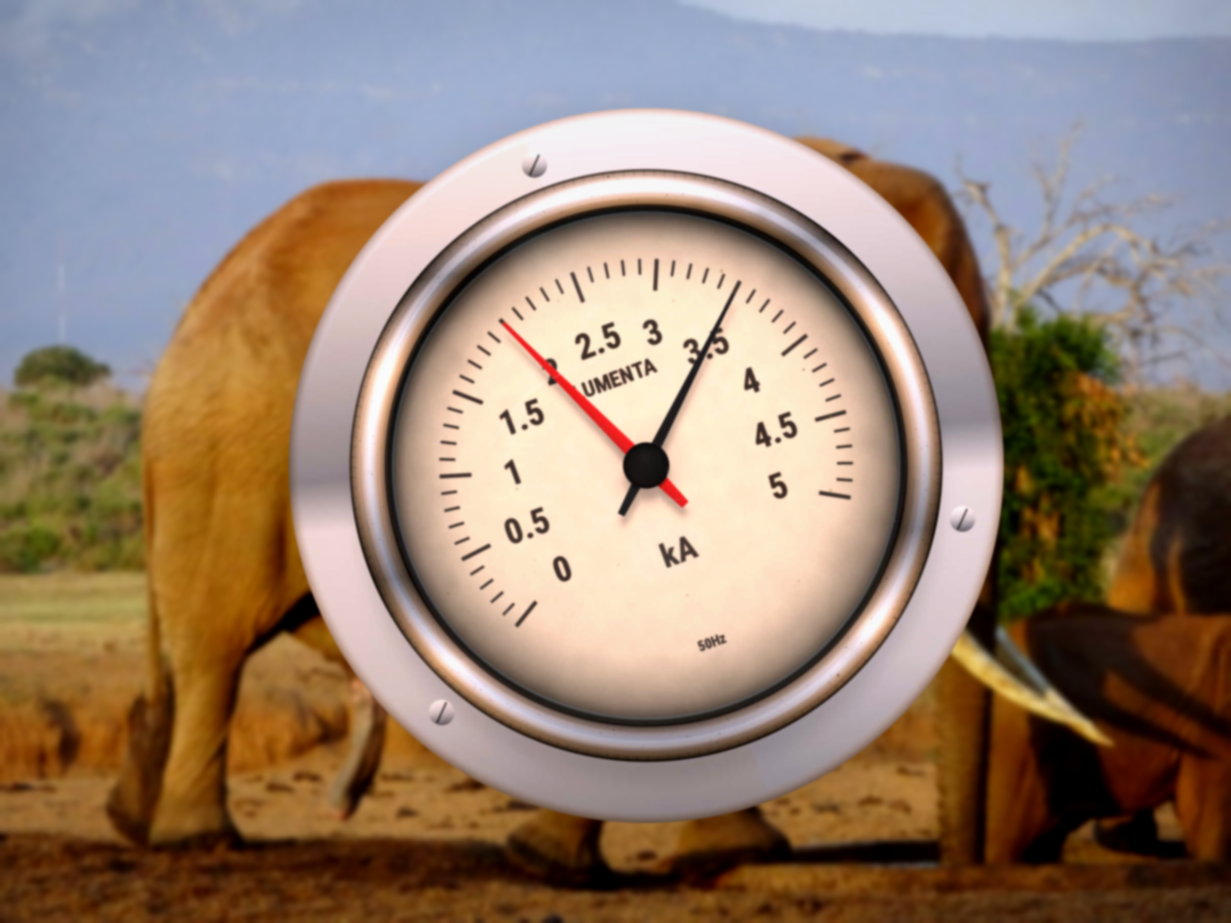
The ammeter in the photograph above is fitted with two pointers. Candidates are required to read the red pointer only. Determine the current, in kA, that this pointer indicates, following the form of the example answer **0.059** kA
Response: **2** kA
